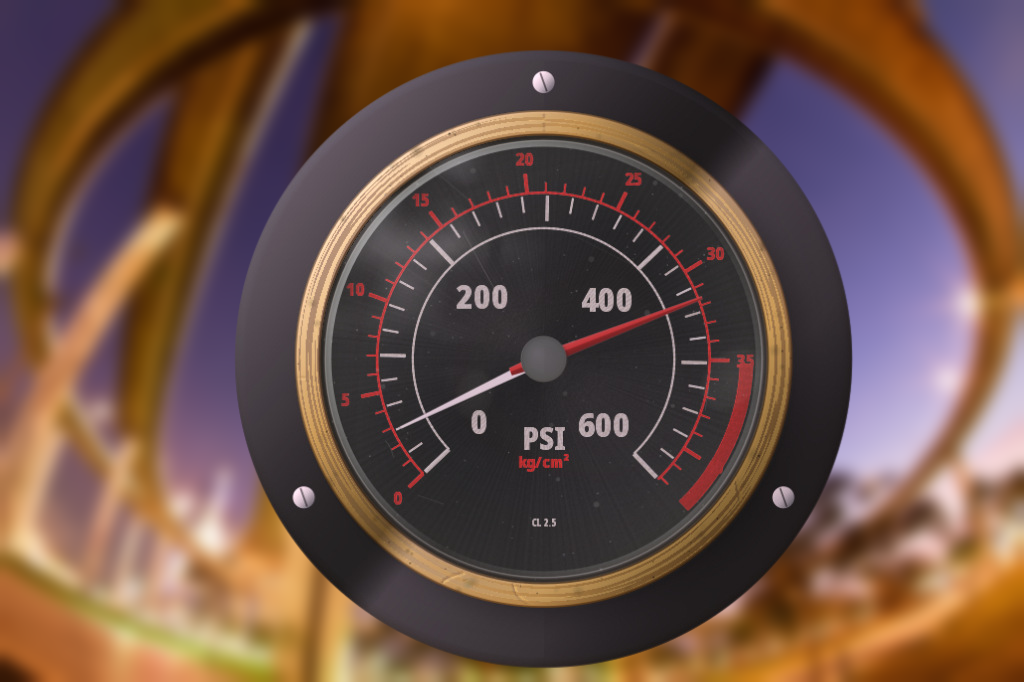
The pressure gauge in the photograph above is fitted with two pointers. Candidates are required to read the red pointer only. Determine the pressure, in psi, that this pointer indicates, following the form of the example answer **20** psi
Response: **450** psi
